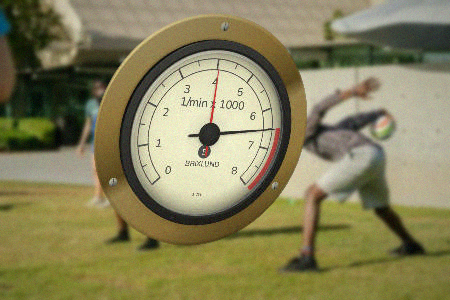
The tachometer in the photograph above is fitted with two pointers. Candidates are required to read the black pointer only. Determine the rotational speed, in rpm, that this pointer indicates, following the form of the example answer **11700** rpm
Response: **6500** rpm
